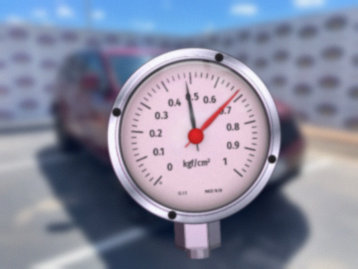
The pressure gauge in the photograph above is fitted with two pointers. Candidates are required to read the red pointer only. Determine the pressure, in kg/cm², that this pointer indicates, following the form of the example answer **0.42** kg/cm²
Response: **0.68** kg/cm²
